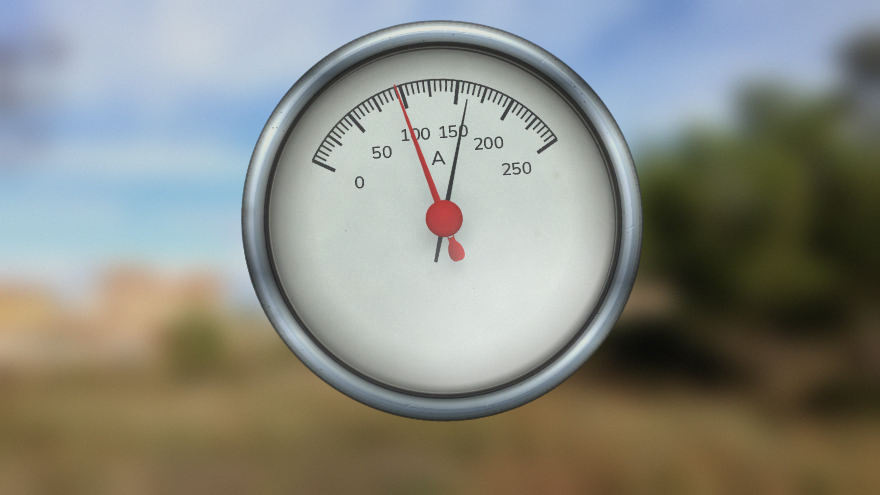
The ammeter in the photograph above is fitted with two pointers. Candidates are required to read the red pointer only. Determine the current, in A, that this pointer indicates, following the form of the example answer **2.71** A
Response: **95** A
